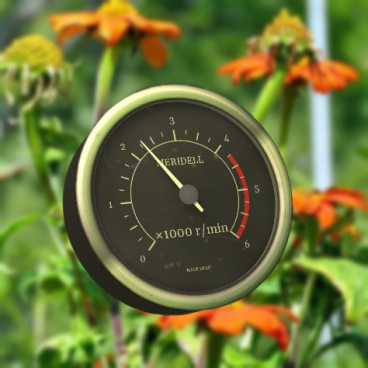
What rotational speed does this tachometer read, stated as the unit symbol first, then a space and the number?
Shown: rpm 2250
